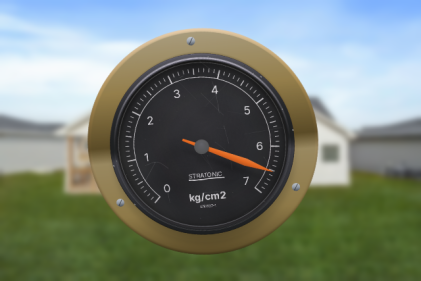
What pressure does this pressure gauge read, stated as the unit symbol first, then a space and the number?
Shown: kg/cm² 6.5
